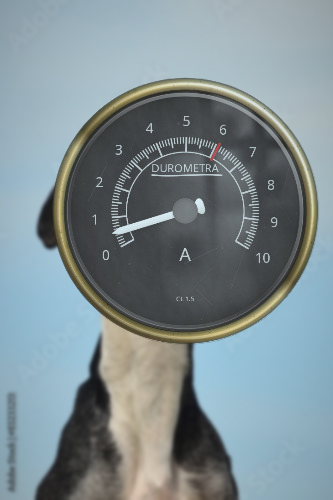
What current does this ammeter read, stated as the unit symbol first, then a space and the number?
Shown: A 0.5
